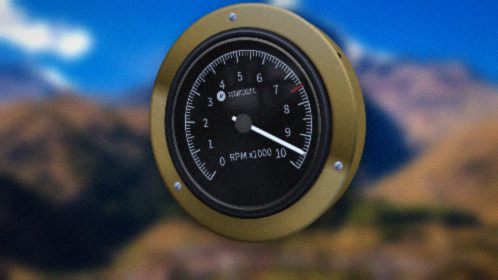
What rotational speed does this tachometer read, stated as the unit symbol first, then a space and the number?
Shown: rpm 9500
